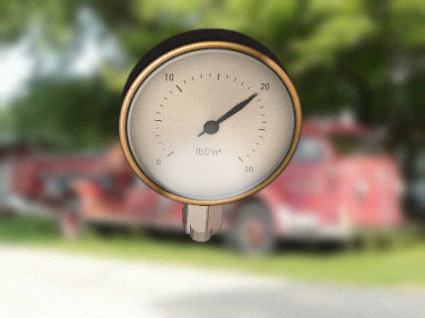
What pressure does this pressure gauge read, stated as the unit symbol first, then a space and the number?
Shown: psi 20
